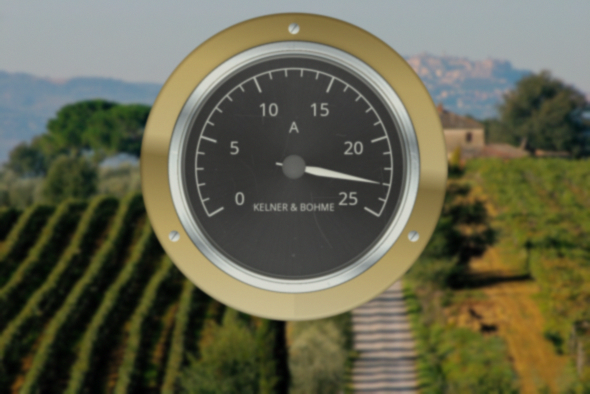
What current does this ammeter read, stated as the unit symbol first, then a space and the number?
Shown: A 23
